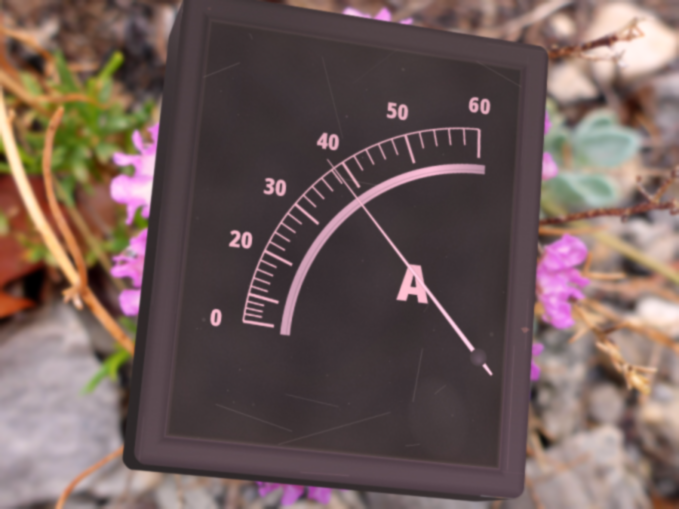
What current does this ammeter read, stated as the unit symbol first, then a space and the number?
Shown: A 38
